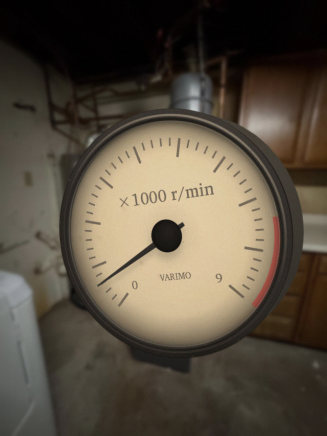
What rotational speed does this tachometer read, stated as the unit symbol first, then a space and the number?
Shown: rpm 600
